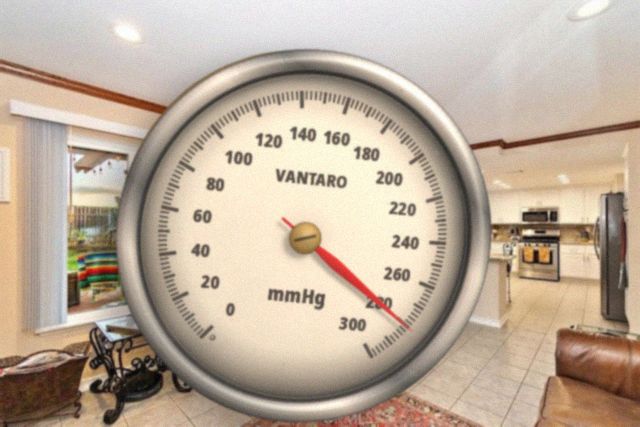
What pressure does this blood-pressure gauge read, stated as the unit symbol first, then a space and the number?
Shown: mmHg 280
